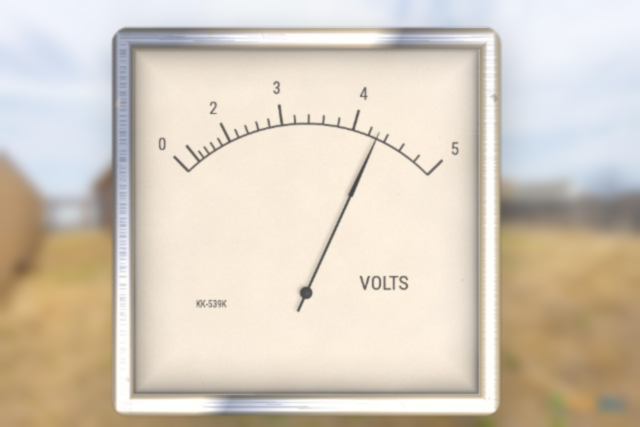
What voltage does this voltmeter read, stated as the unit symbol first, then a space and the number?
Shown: V 4.3
